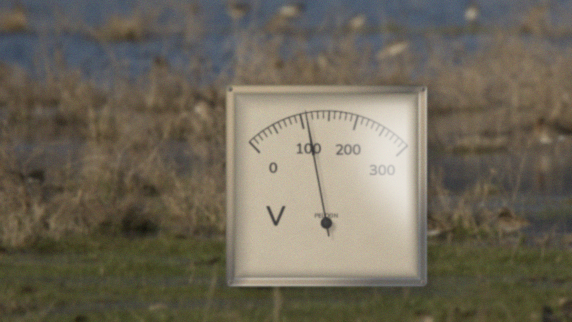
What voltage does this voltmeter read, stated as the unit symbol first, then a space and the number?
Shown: V 110
